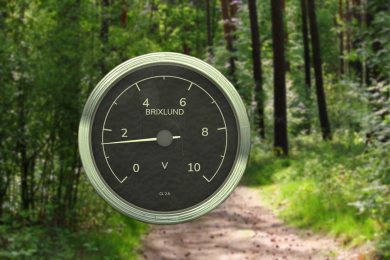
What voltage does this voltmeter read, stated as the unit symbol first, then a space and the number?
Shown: V 1.5
